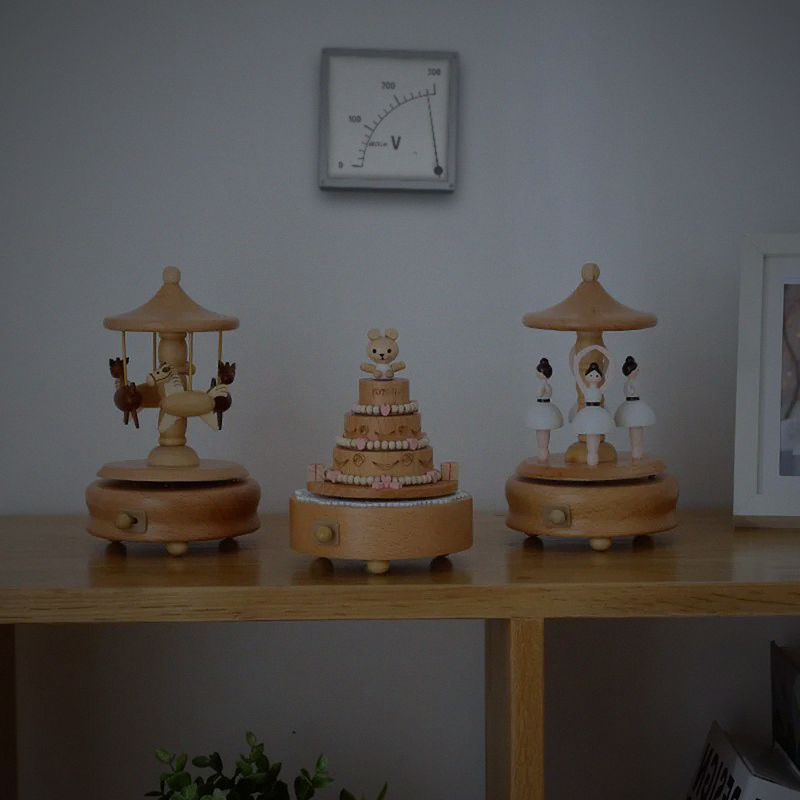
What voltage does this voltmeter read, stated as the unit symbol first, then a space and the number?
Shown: V 280
